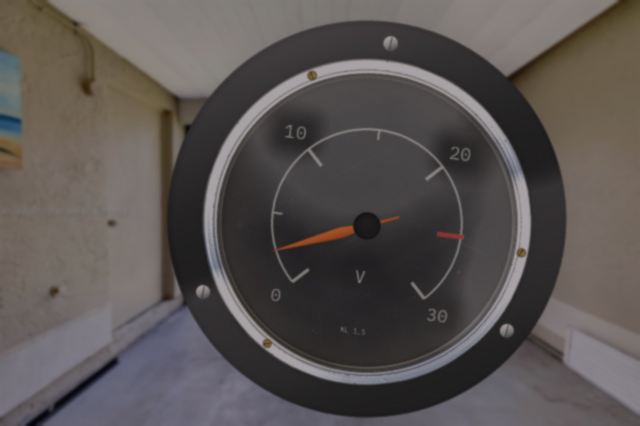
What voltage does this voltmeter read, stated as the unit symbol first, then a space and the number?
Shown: V 2.5
